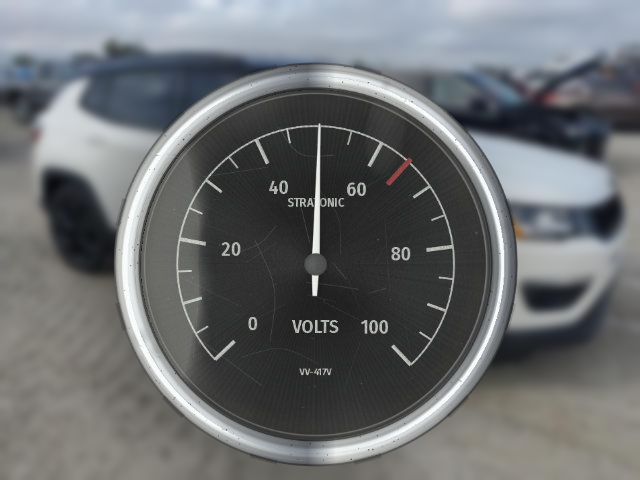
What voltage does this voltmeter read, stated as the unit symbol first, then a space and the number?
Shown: V 50
